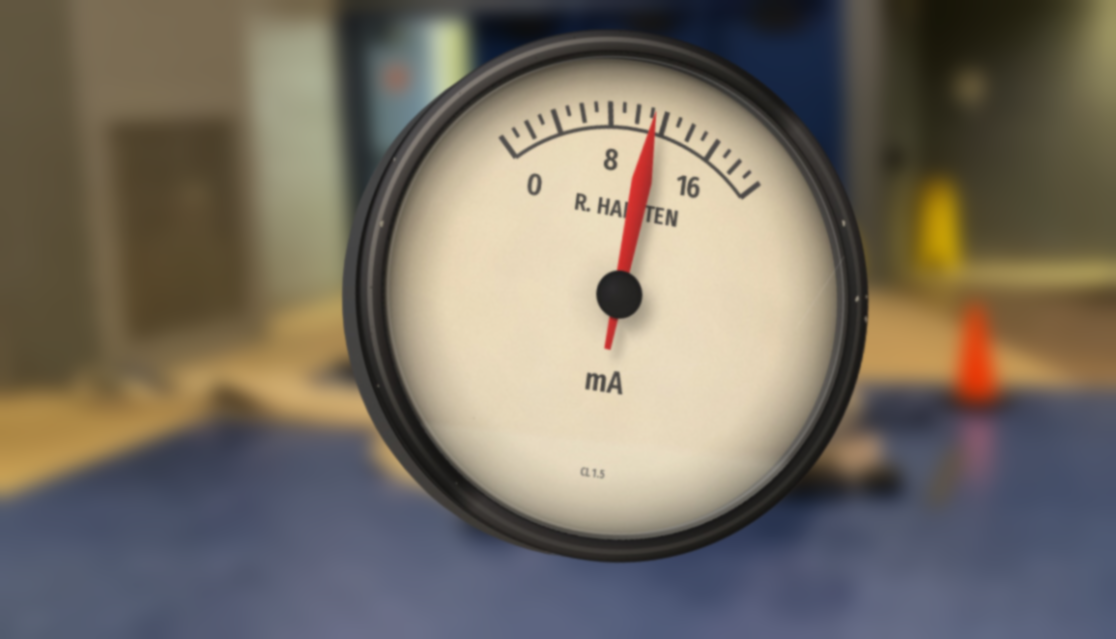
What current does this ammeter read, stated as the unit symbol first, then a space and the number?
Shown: mA 11
